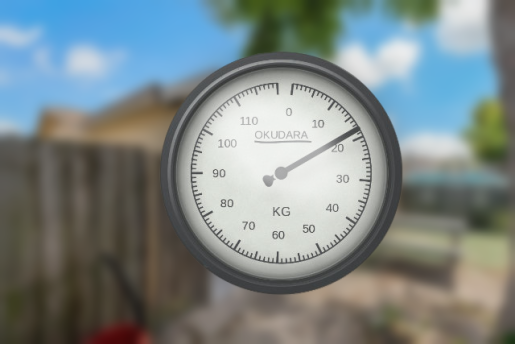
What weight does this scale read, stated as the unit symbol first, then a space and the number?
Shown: kg 18
